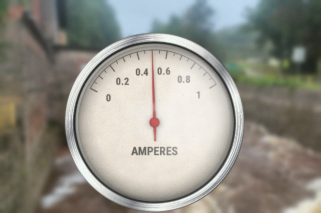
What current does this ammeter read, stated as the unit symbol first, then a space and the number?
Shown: A 0.5
